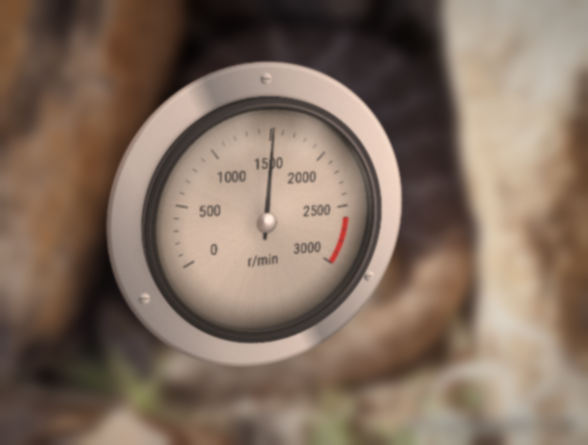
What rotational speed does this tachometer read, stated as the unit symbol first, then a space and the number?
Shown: rpm 1500
